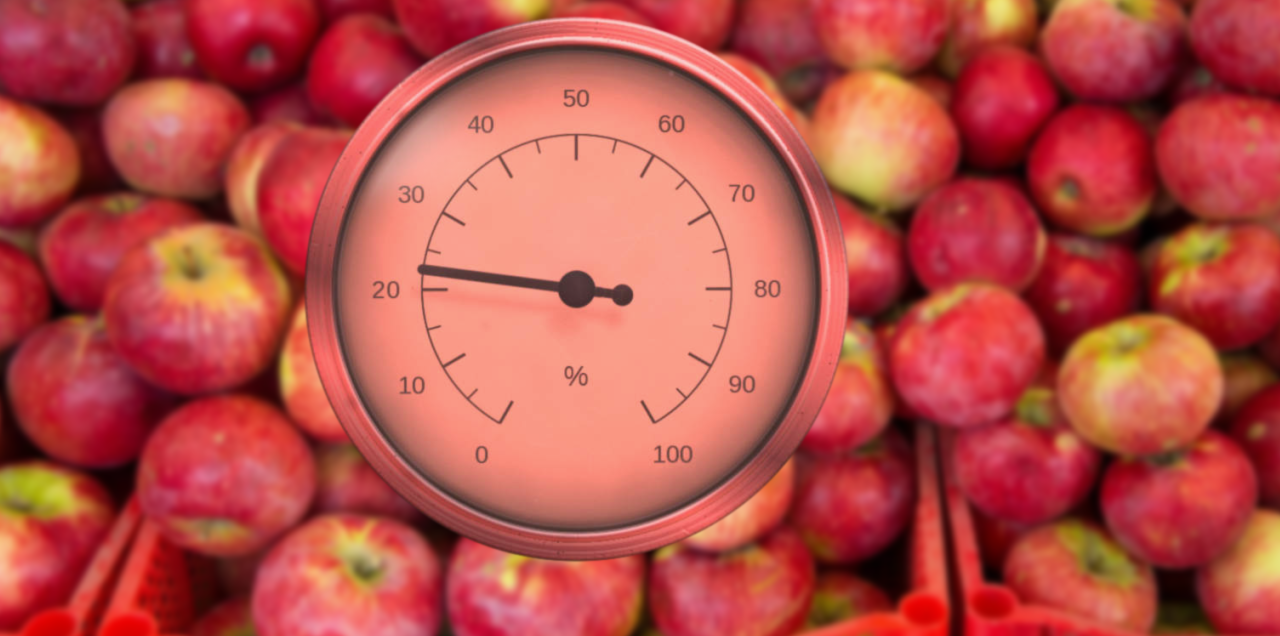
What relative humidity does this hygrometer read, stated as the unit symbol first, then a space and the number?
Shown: % 22.5
